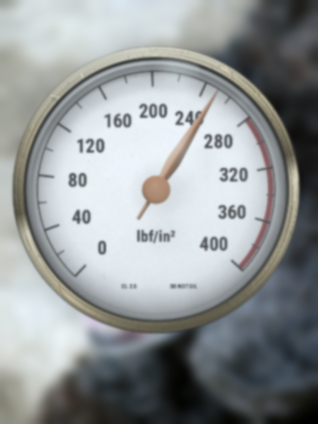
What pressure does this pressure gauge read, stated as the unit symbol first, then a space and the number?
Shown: psi 250
